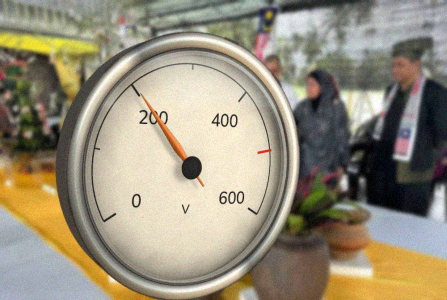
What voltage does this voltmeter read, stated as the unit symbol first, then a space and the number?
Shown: V 200
